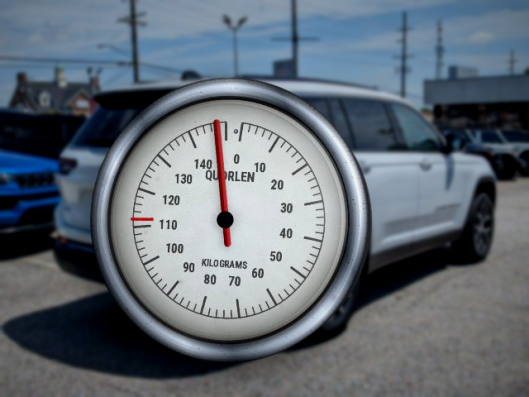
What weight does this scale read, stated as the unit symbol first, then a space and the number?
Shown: kg 148
